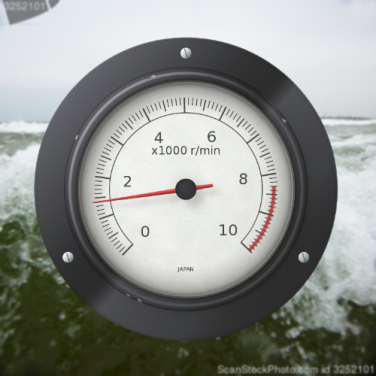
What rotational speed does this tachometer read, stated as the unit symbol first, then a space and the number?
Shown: rpm 1400
